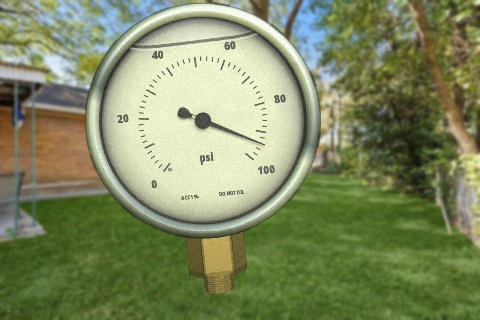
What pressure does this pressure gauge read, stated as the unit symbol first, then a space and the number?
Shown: psi 94
